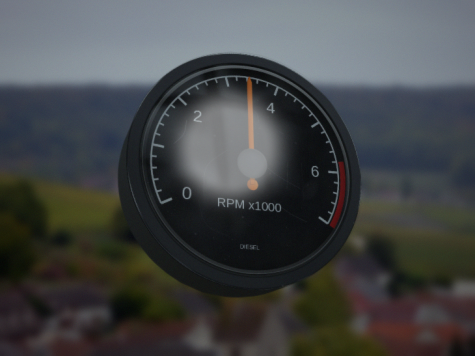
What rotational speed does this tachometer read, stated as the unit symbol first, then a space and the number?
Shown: rpm 3400
